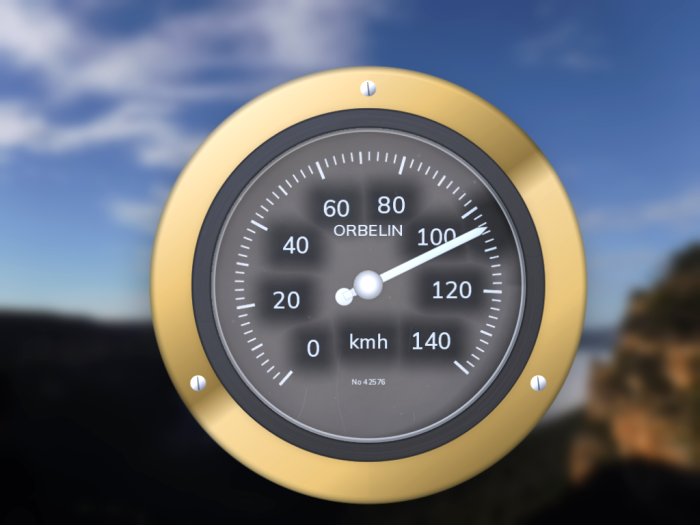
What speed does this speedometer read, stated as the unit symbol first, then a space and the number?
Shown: km/h 105
